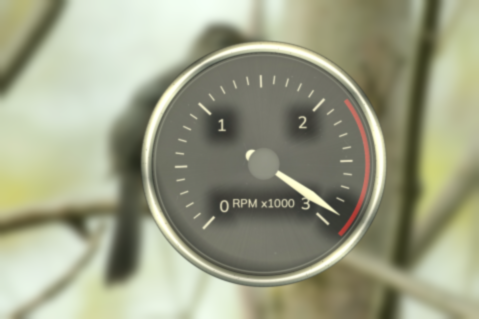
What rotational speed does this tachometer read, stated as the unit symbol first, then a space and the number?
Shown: rpm 2900
